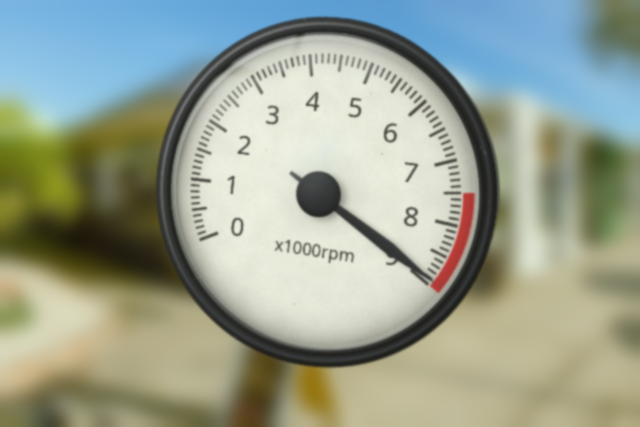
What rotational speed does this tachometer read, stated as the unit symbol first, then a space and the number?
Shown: rpm 8900
